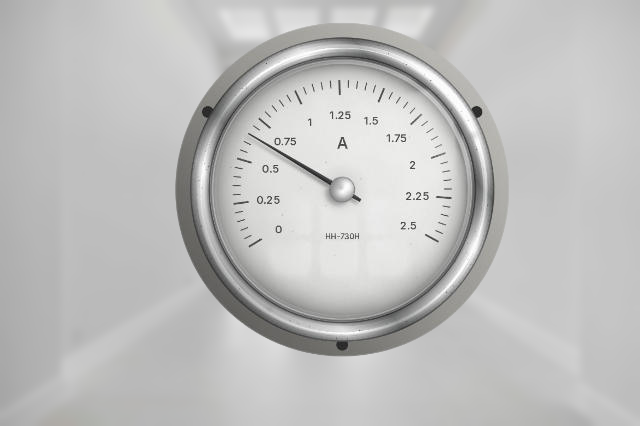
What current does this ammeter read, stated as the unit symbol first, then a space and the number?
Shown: A 0.65
